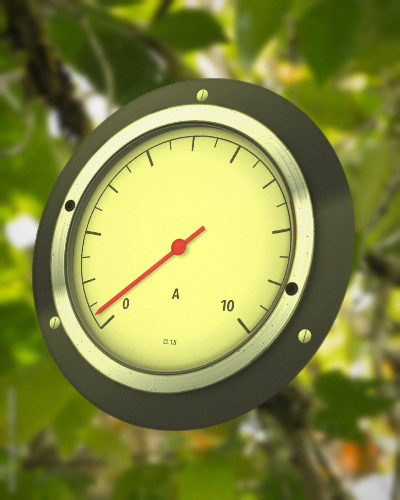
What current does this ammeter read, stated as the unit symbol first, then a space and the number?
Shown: A 0.25
